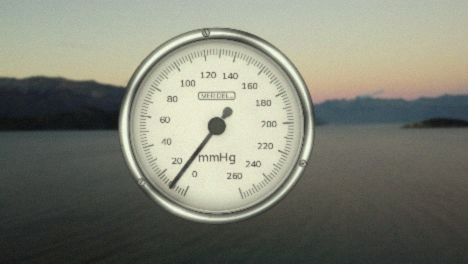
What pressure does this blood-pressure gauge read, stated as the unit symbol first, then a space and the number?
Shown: mmHg 10
